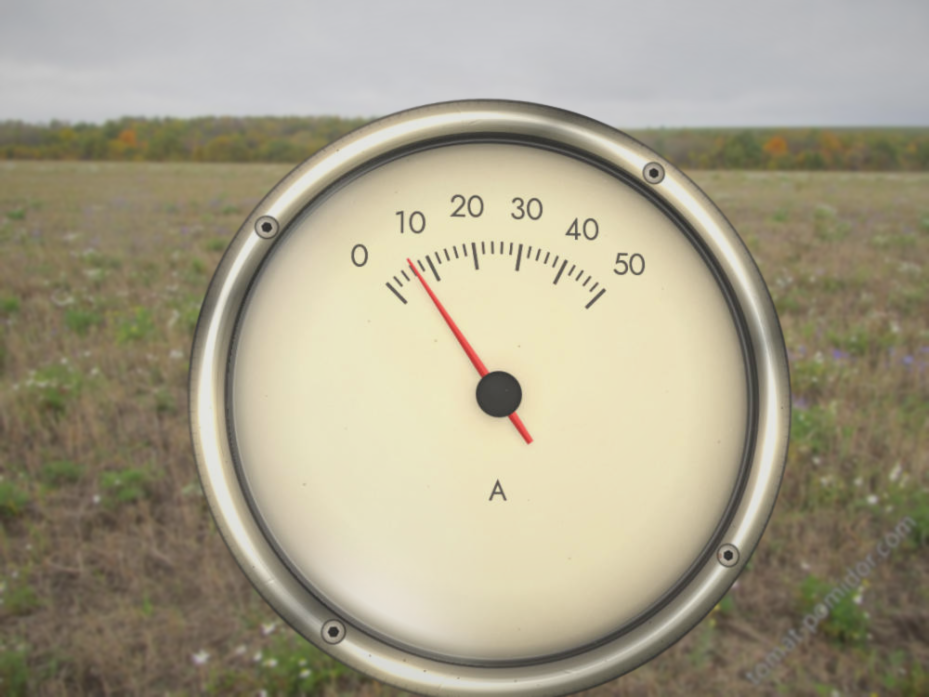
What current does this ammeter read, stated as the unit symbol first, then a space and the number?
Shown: A 6
